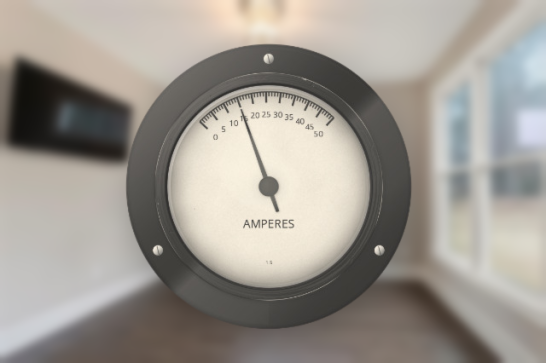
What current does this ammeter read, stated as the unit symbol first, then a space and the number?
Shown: A 15
